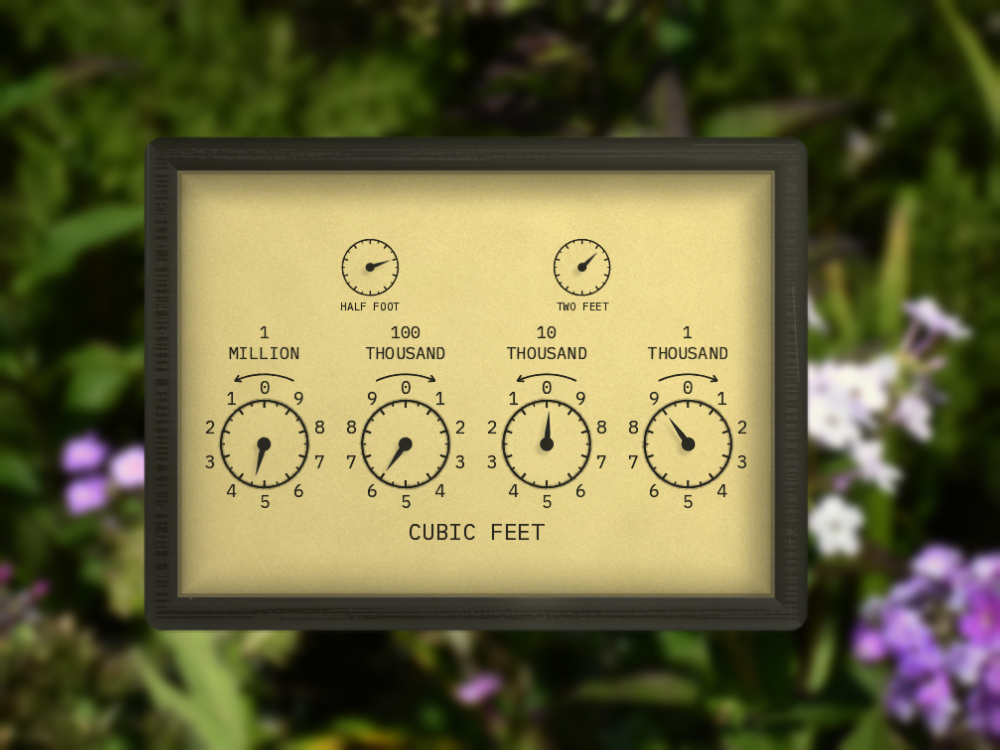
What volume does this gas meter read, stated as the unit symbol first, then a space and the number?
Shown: ft³ 459900
